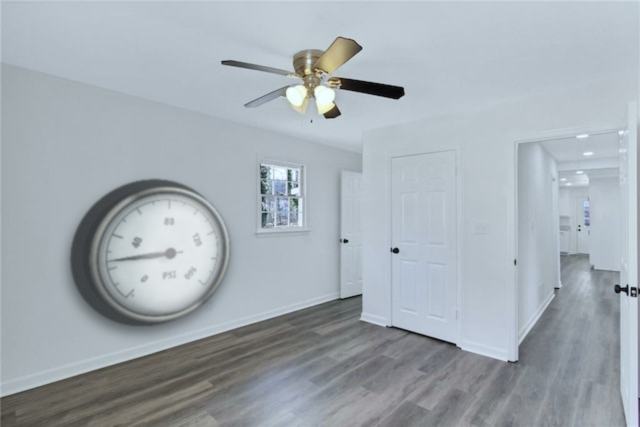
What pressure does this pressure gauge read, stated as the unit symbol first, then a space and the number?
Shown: psi 25
